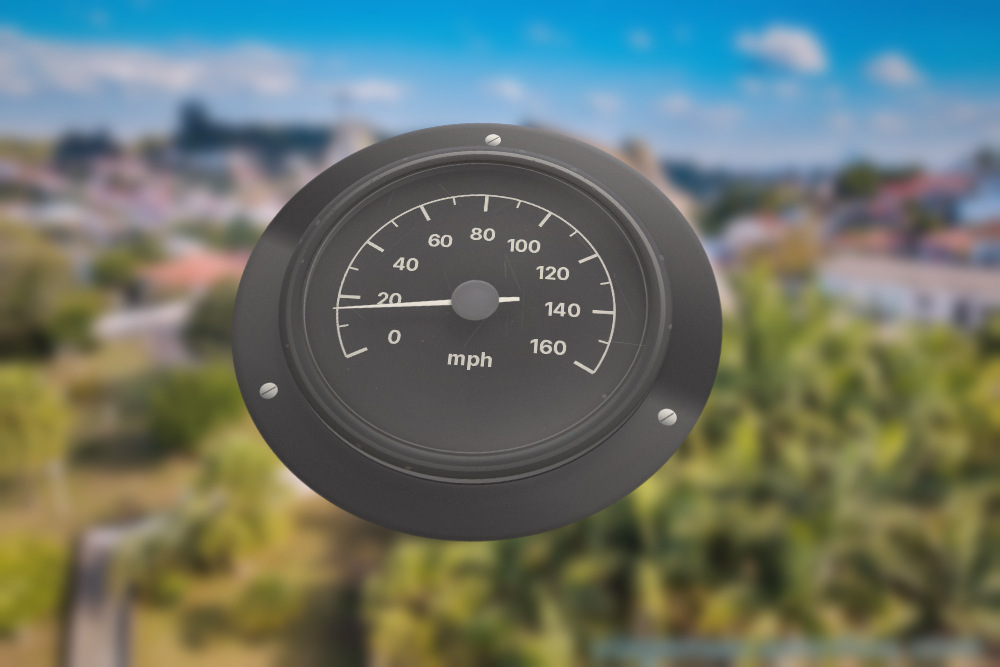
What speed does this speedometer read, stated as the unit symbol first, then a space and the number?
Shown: mph 15
